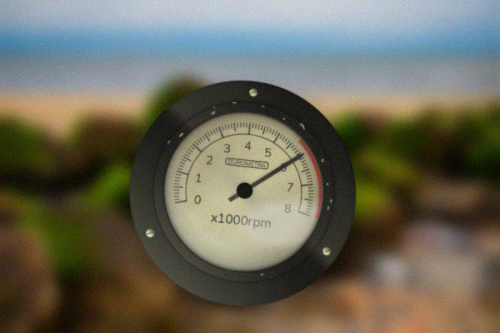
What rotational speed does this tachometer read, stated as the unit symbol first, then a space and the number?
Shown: rpm 6000
